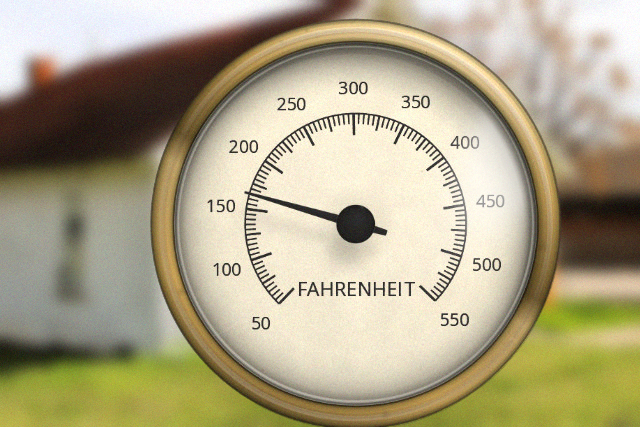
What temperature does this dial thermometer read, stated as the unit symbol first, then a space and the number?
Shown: °F 165
